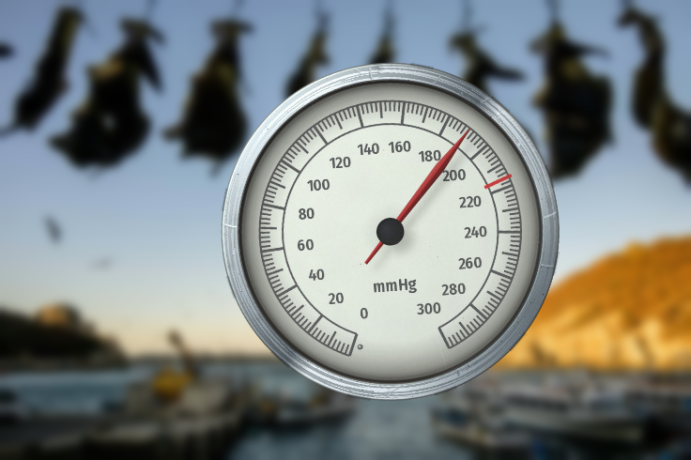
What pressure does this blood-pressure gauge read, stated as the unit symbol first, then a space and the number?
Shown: mmHg 190
